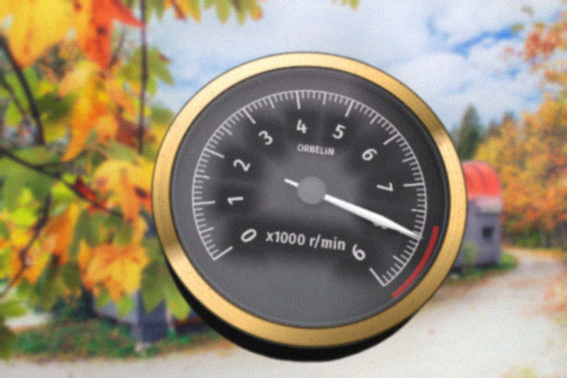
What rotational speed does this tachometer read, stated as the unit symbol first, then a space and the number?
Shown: rpm 8000
